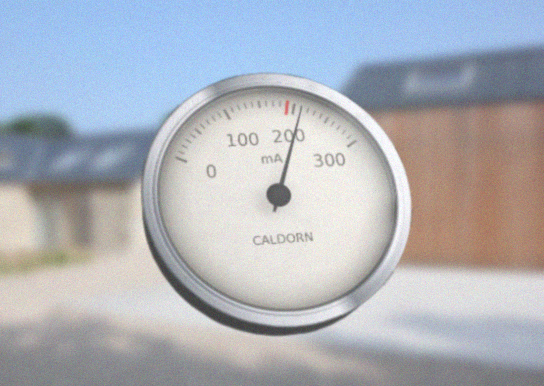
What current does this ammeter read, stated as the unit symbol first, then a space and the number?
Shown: mA 210
